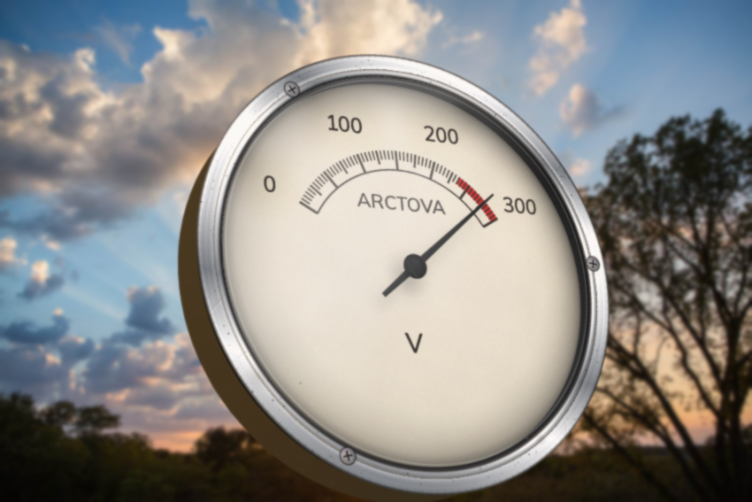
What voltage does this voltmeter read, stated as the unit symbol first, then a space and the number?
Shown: V 275
